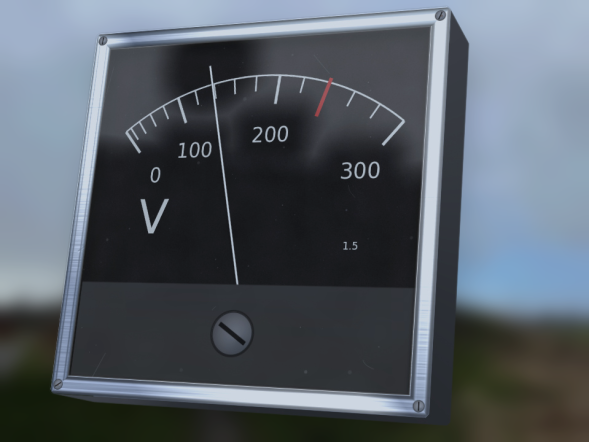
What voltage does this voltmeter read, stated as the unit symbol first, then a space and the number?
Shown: V 140
